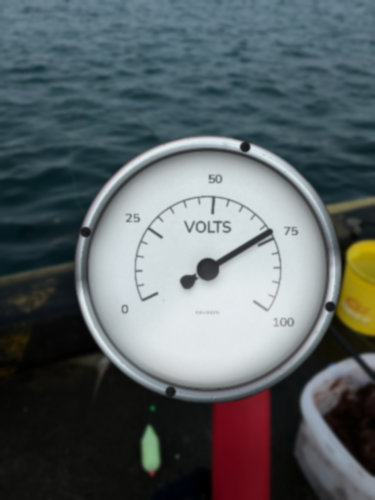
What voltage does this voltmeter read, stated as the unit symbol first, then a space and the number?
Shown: V 72.5
